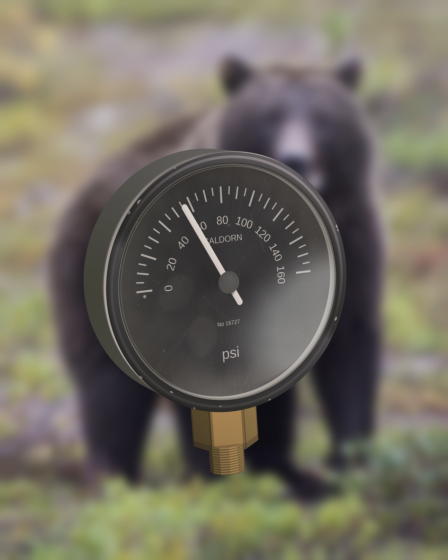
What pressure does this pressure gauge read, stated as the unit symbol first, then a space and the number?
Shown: psi 55
